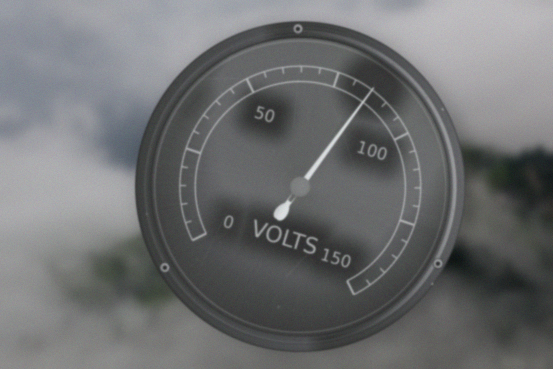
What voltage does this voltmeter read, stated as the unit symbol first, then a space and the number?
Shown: V 85
